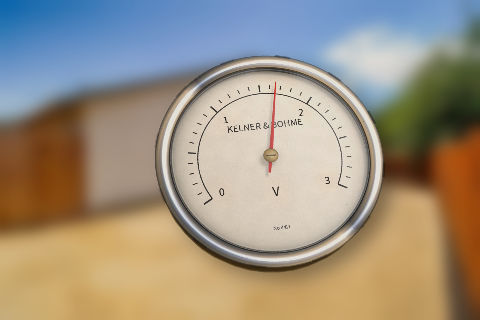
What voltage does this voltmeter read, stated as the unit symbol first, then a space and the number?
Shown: V 1.65
